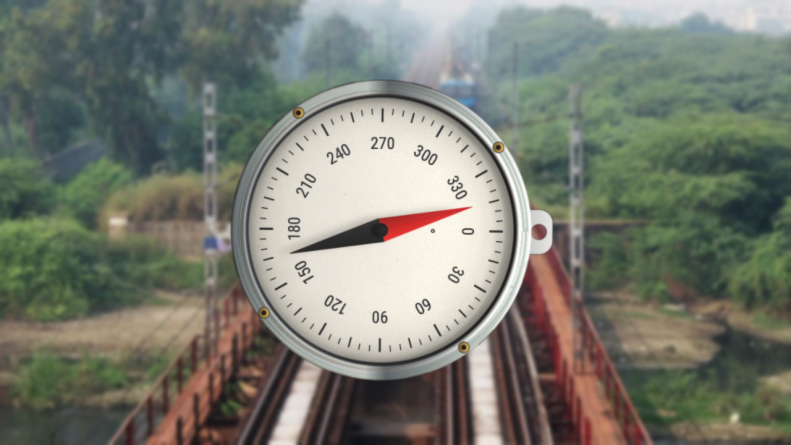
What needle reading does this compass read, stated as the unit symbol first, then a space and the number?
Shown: ° 345
